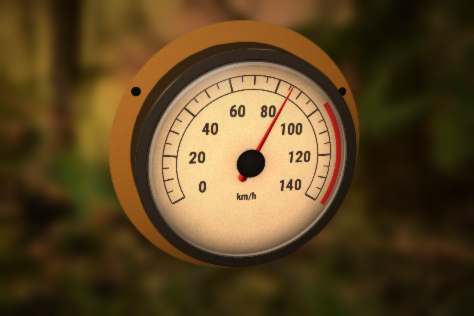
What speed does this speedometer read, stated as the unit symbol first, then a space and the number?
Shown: km/h 85
